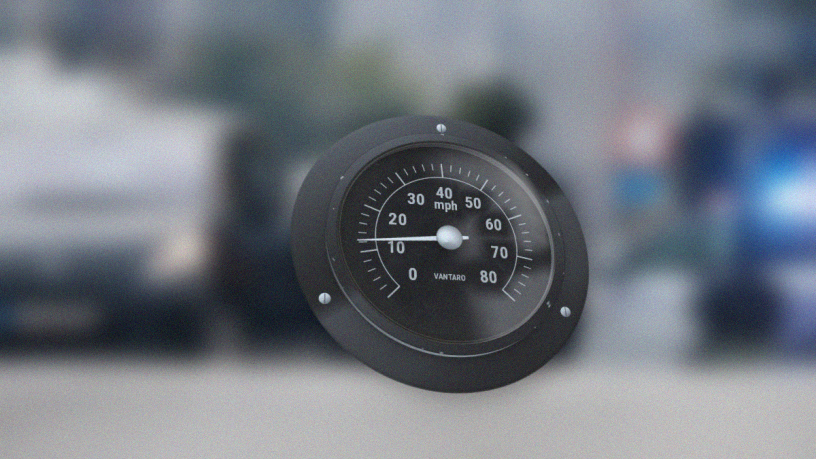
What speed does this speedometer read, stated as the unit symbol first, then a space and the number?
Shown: mph 12
